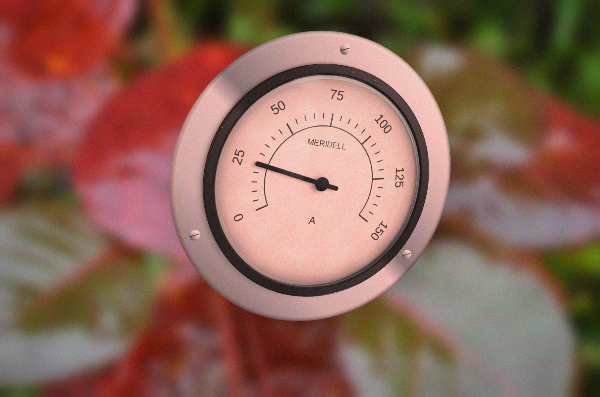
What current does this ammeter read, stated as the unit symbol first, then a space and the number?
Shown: A 25
